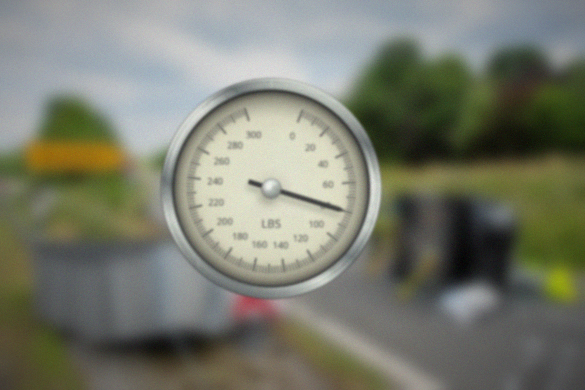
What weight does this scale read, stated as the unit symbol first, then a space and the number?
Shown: lb 80
